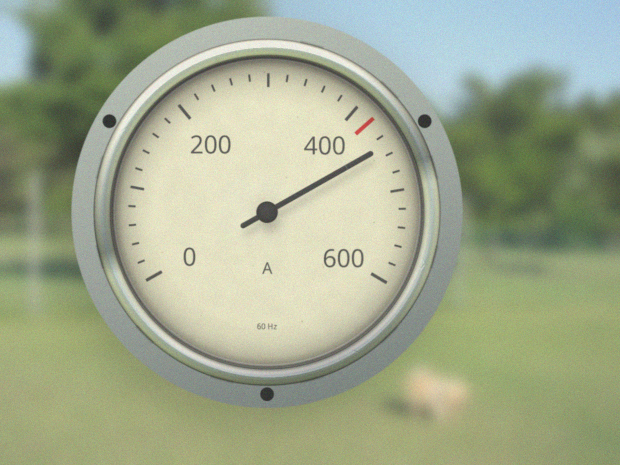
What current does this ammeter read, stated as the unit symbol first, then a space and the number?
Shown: A 450
